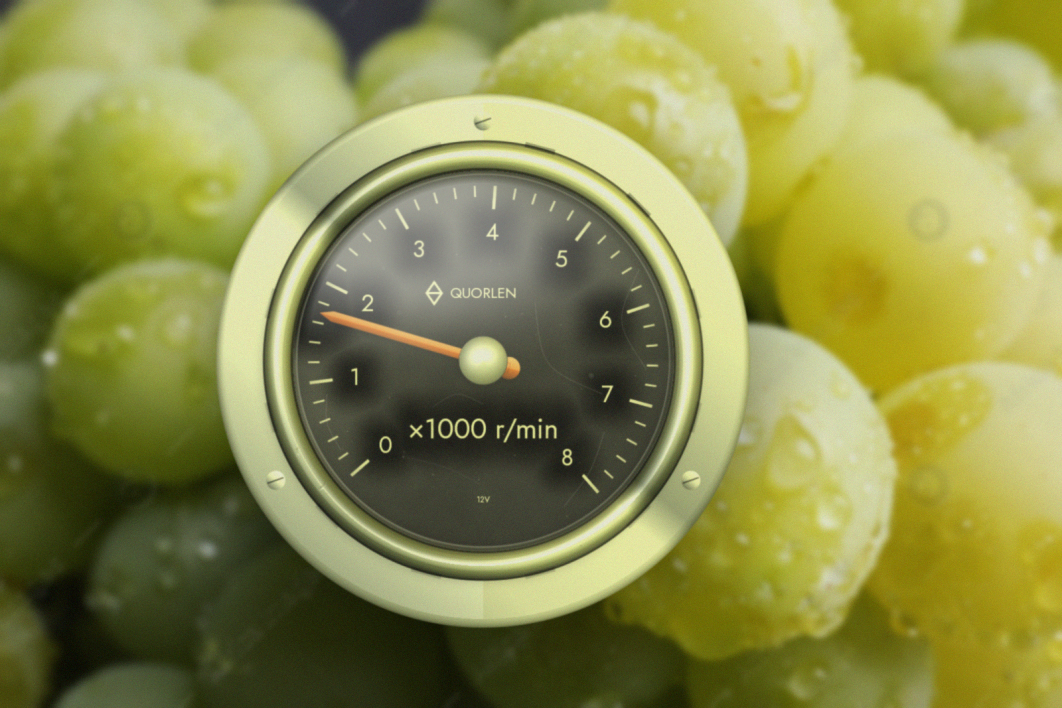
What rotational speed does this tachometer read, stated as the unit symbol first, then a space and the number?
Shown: rpm 1700
